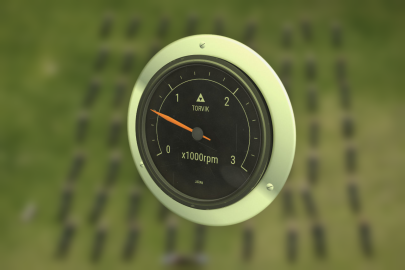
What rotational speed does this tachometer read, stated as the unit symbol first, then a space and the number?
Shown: rpm 600
